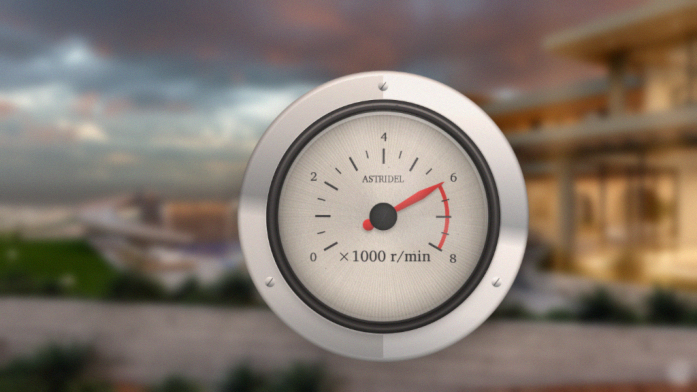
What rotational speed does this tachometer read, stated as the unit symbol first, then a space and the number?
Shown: rpm 6000
